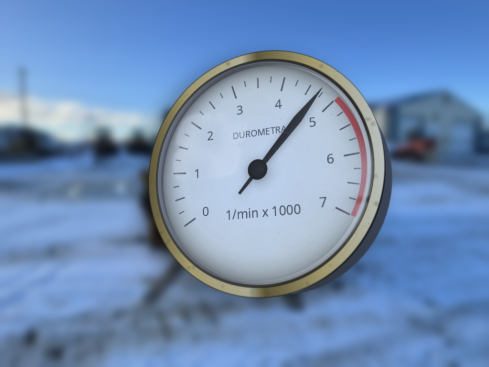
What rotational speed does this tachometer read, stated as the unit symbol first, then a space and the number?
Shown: rpm 4750
